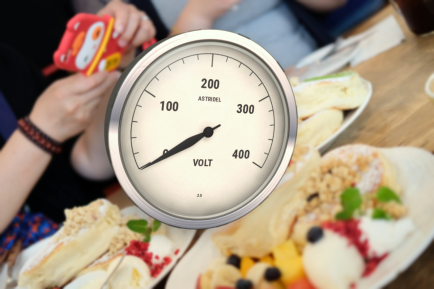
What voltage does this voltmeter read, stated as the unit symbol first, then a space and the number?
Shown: V 0
